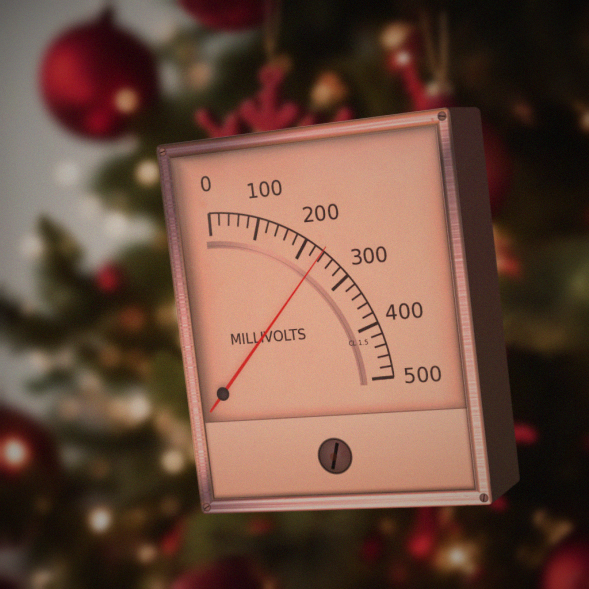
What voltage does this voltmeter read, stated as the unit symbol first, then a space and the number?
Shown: mV 240
